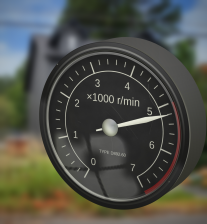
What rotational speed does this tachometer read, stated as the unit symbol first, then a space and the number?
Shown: rpm 5200
